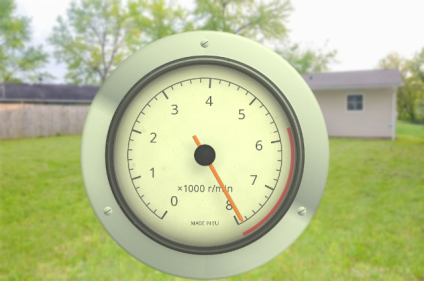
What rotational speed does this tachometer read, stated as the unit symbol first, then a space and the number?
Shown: rpm 7900
